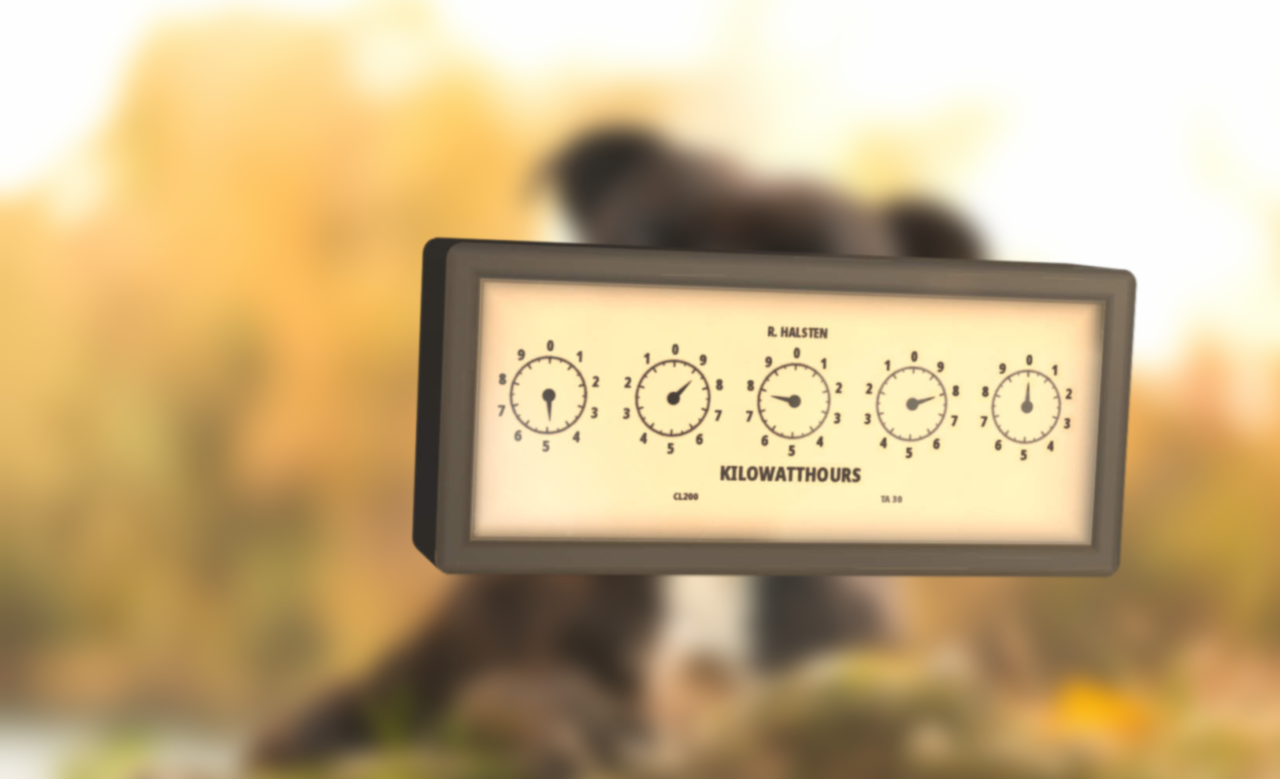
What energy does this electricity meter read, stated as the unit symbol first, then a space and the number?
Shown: kWh 48780
